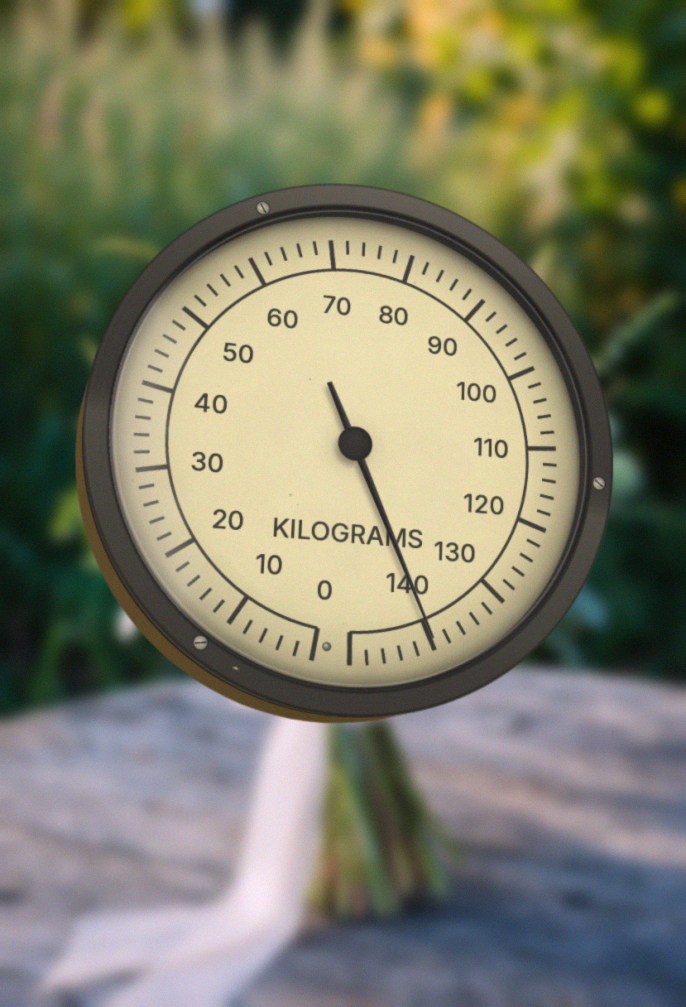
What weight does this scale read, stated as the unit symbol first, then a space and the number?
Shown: kg 140
